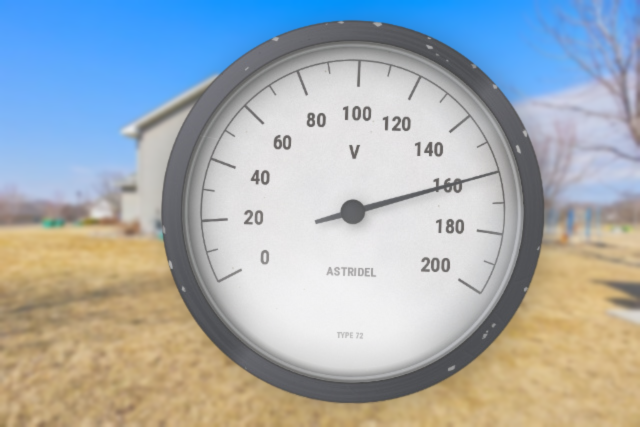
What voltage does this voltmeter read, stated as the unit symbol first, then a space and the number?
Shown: V 160
